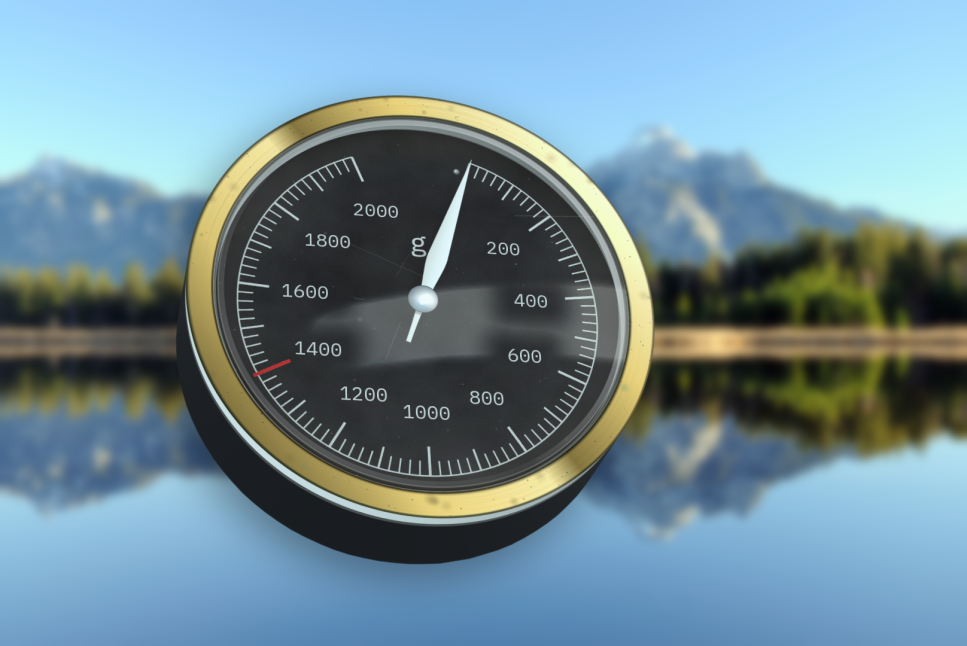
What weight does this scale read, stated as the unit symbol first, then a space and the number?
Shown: g 0
